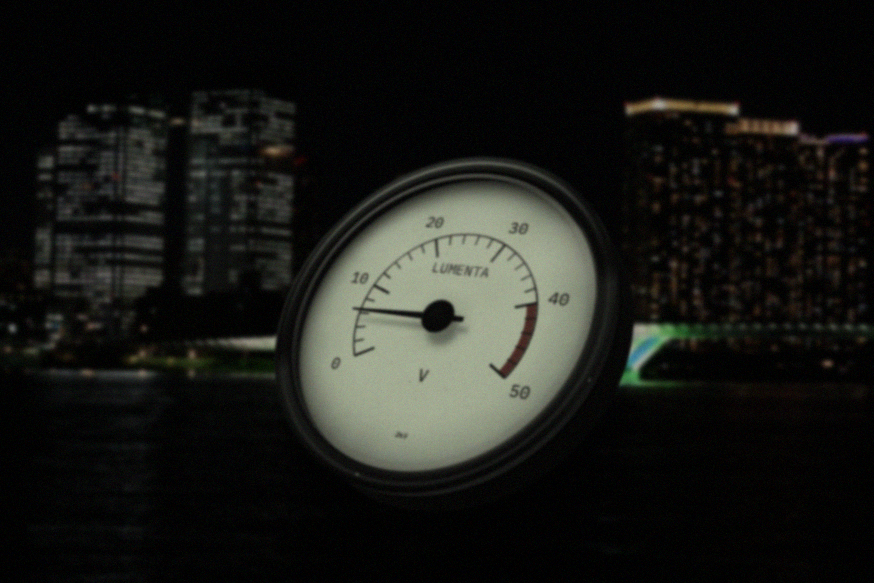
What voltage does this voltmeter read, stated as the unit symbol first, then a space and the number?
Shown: V 6
